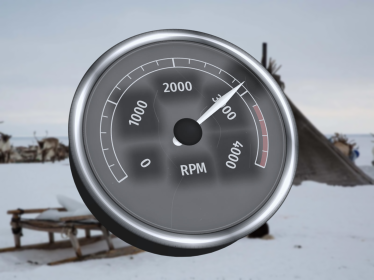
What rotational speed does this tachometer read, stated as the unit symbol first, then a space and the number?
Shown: rpm 2900
